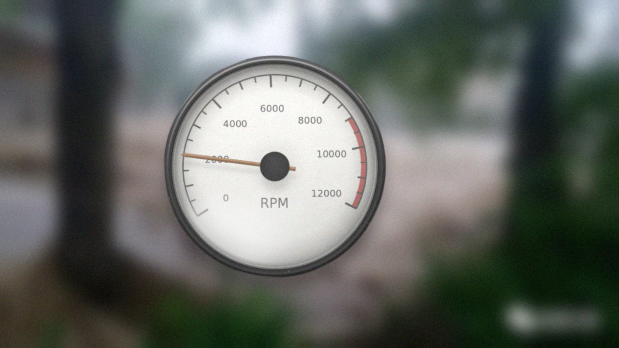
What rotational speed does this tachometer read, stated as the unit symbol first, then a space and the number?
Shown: rpm 2000
